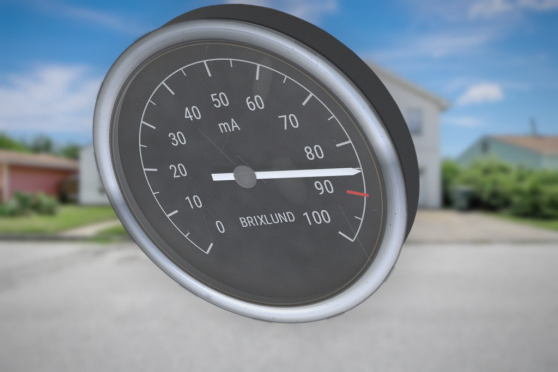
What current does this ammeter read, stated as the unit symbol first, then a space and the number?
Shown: mA 85
